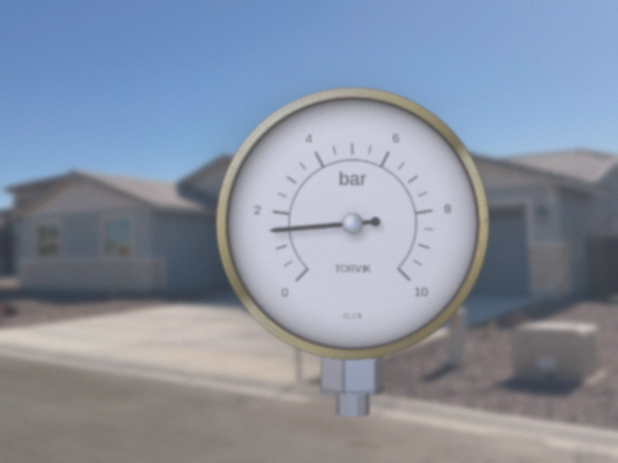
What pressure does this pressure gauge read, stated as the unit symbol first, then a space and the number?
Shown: bar 1.5
